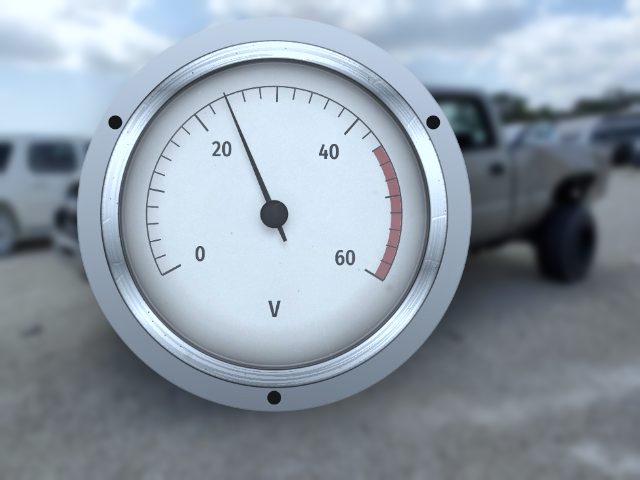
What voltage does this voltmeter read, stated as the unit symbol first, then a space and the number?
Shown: V 24
